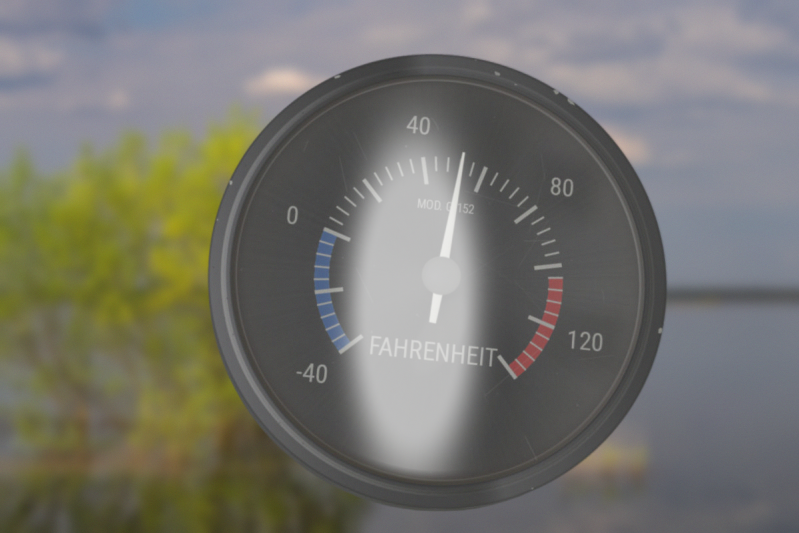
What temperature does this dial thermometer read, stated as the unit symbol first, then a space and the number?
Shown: °F 52
